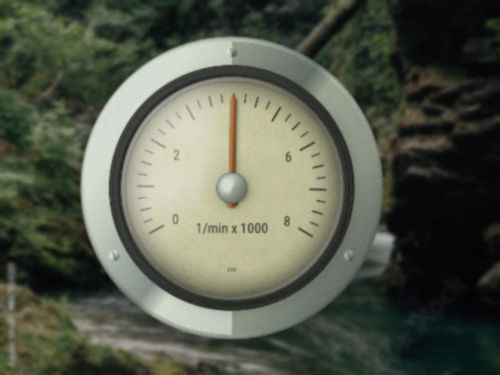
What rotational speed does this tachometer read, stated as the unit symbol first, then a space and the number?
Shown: rpm 4000
